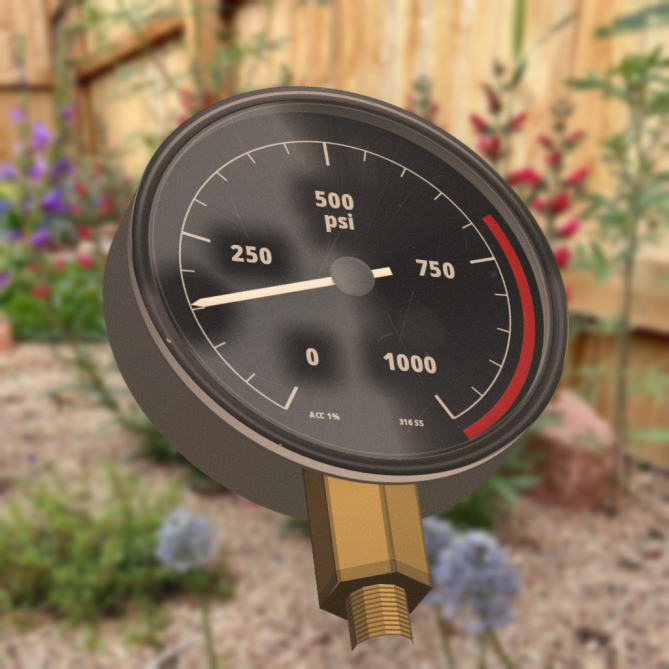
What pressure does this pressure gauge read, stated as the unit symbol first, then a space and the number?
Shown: psi 150
